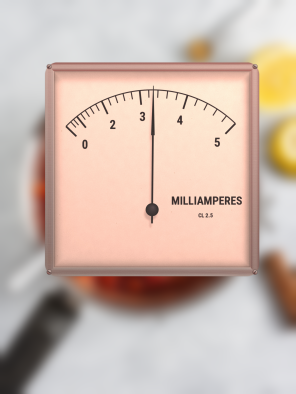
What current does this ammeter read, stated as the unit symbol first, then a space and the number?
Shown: mA 3.3
